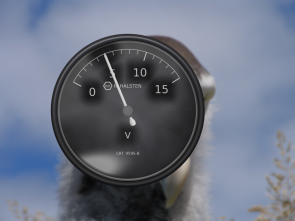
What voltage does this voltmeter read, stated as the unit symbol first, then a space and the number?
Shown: V 5
